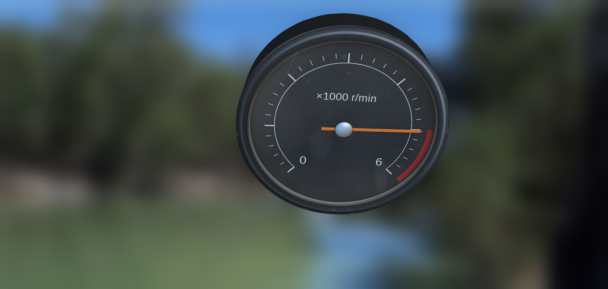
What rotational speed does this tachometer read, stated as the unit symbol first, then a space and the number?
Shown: rpm 5000
